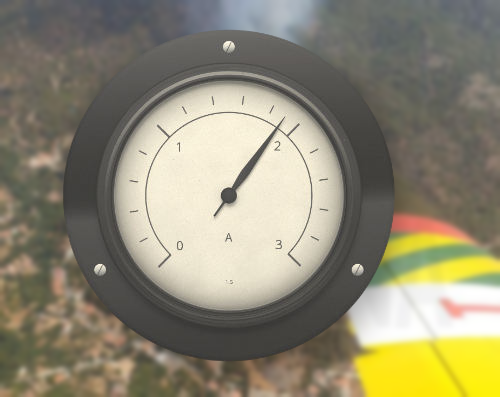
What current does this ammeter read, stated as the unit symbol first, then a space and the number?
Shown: A 1.9
